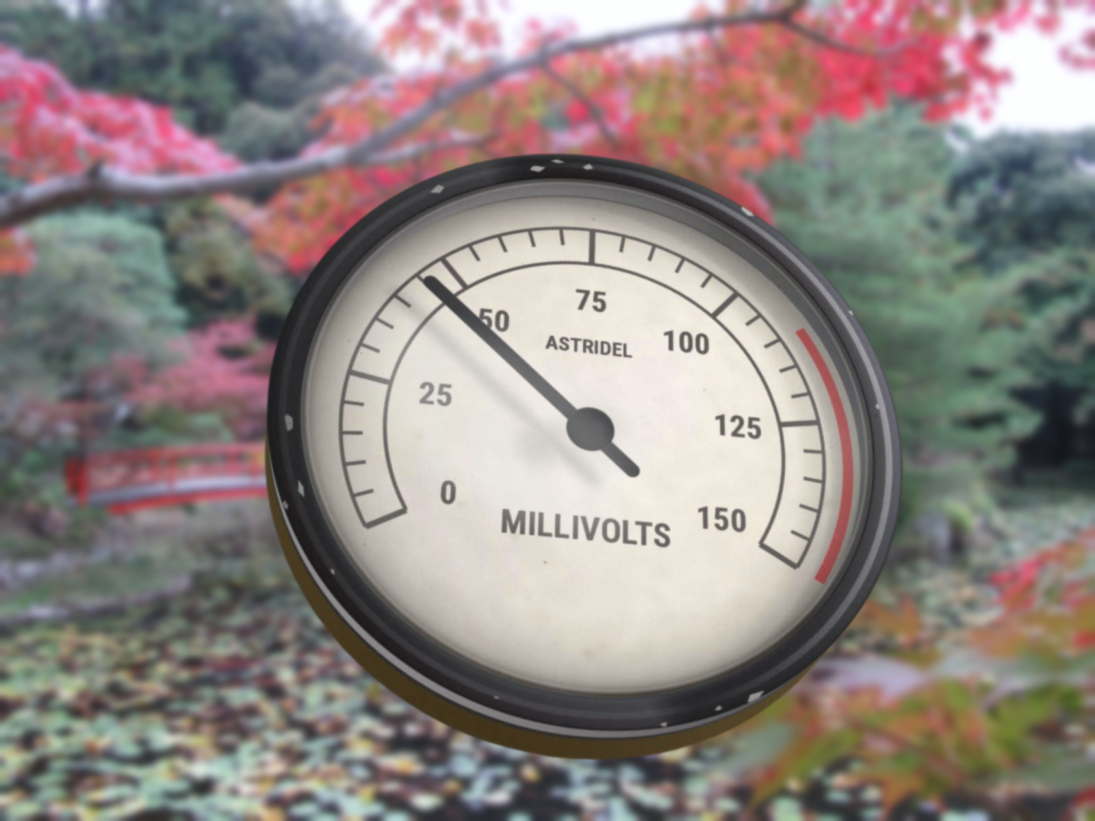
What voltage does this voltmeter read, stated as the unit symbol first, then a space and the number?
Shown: mV 45
